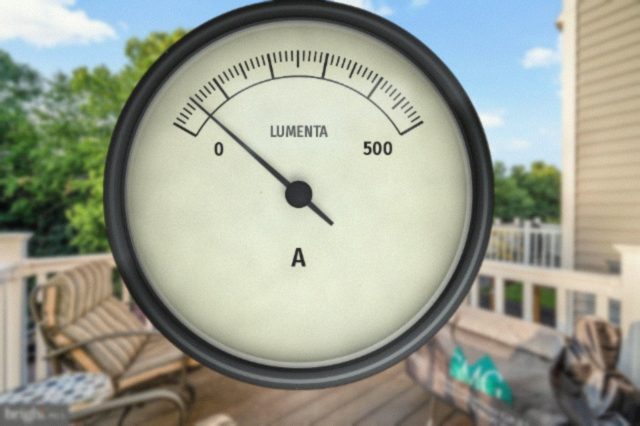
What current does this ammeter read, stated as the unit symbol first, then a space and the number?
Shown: A 50
